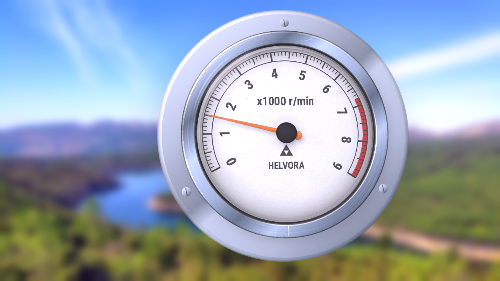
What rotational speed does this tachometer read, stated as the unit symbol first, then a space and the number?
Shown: rpm 1500
